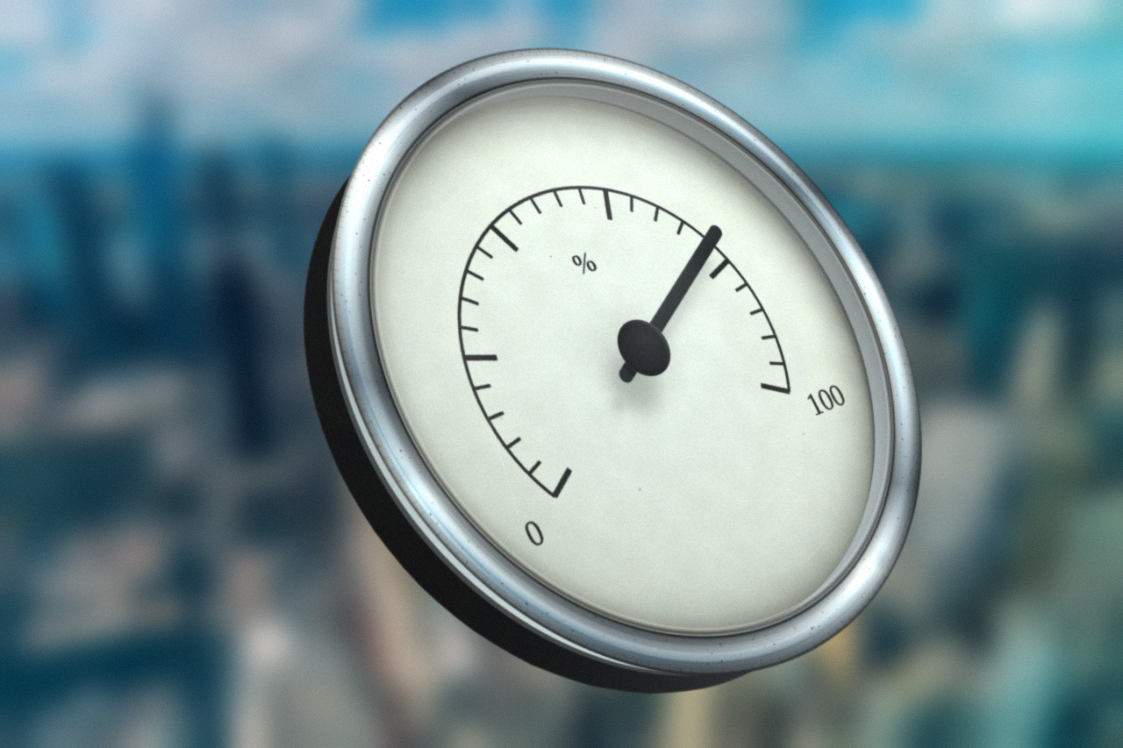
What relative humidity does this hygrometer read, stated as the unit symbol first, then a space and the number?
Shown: % 76
